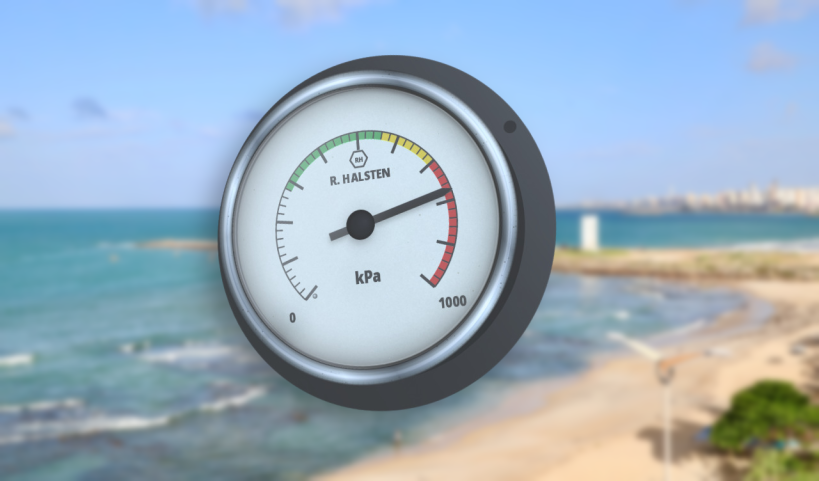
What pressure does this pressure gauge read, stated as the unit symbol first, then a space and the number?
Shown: kPa 780
